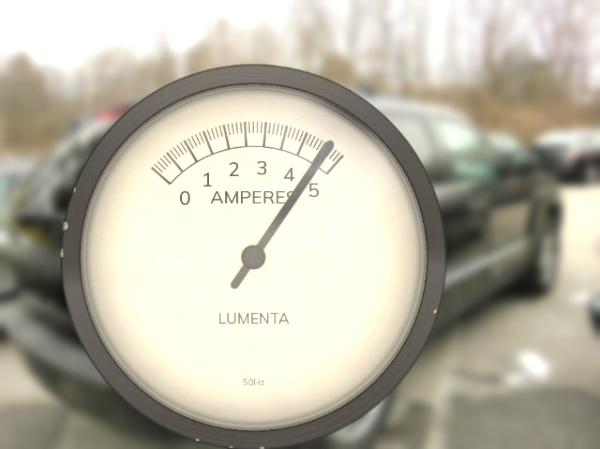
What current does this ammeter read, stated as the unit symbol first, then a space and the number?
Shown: A 4.6
